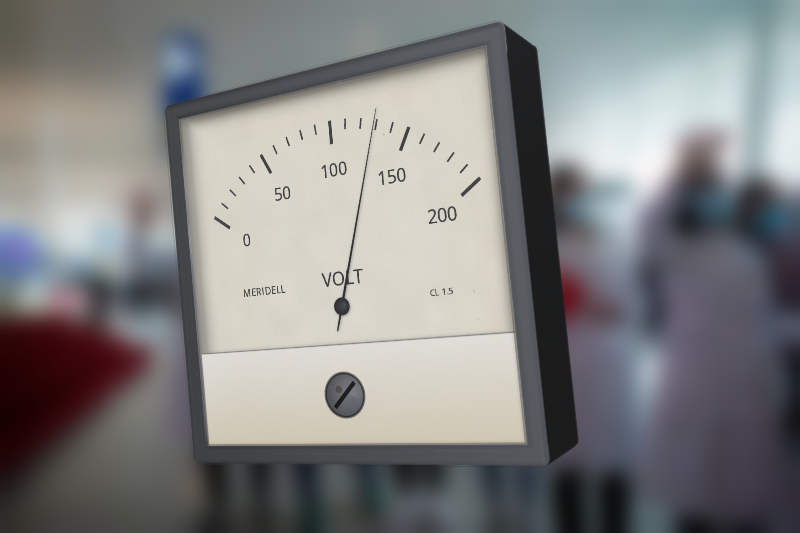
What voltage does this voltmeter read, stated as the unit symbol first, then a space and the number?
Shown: V 130
